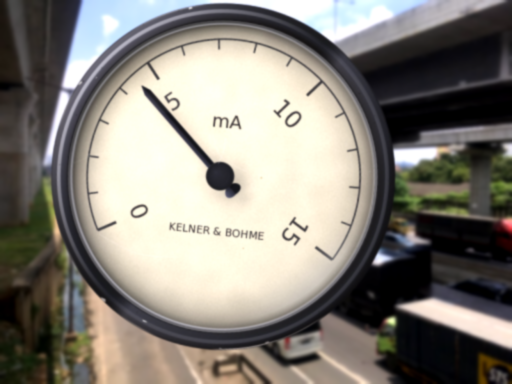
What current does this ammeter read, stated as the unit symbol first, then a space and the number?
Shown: mA 4.5
